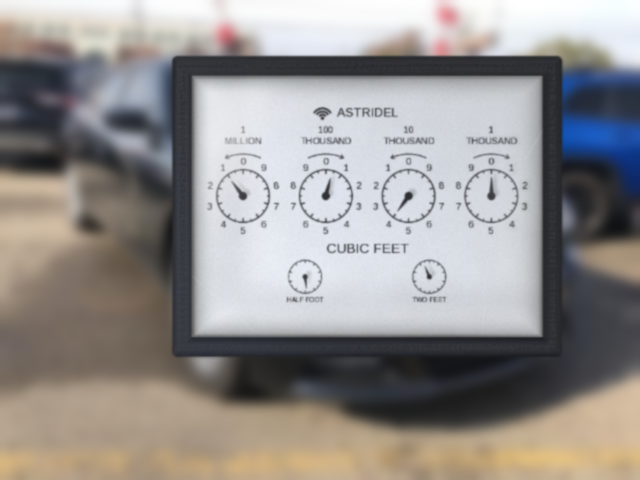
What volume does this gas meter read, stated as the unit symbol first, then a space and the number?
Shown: ft³ 104000
